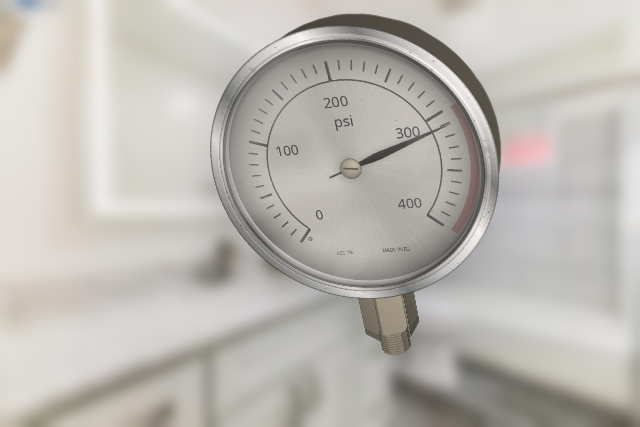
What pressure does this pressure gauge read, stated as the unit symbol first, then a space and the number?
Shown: psi 310
